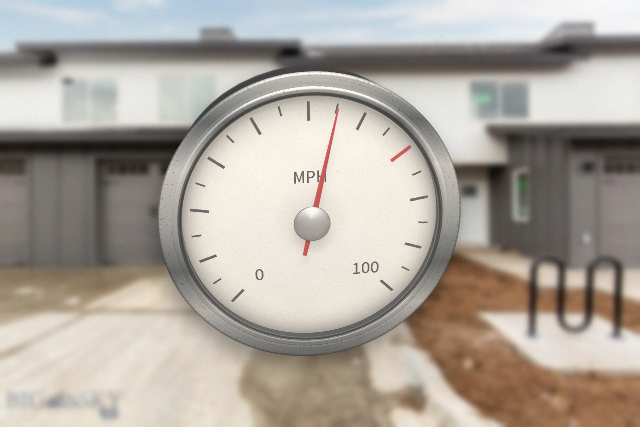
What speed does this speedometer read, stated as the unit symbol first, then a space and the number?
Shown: mph 55
